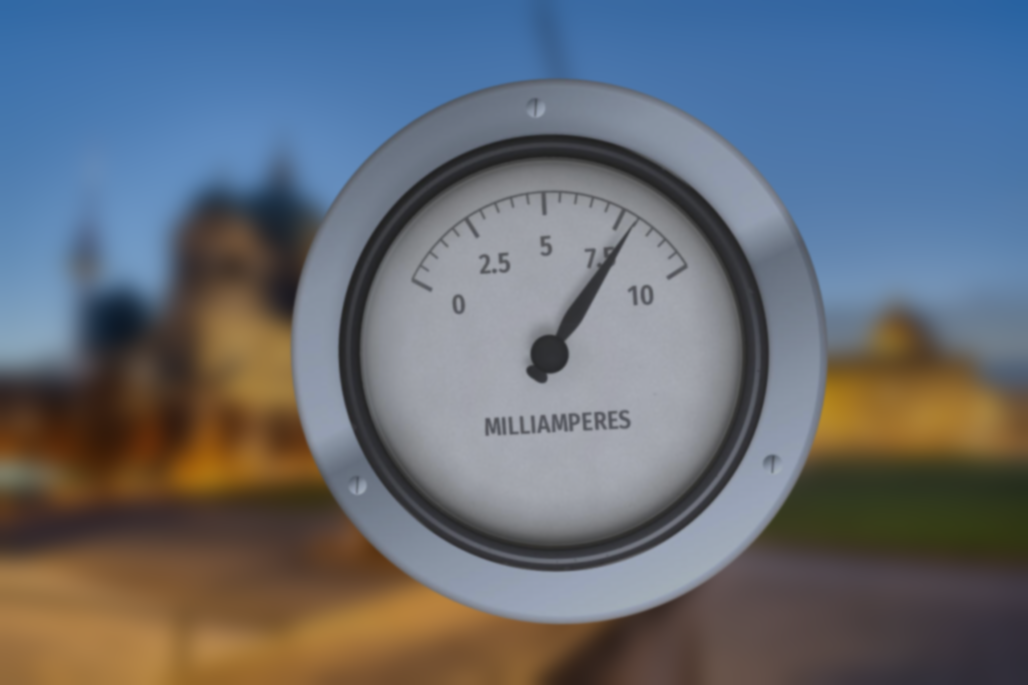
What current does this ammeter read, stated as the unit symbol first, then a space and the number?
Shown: mA 8
